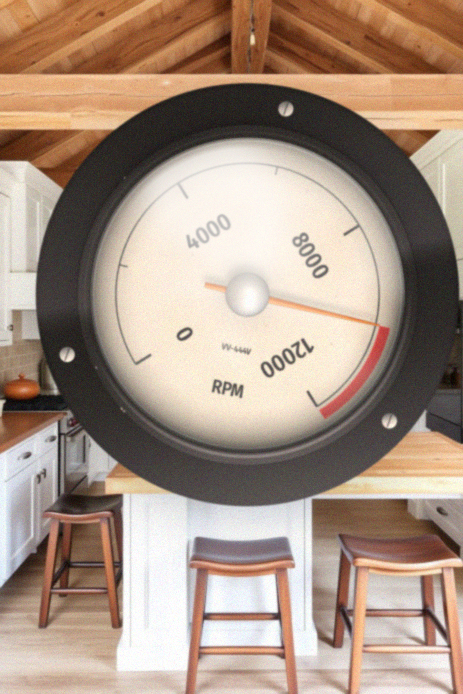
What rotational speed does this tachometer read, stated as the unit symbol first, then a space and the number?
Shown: rpm 10000
